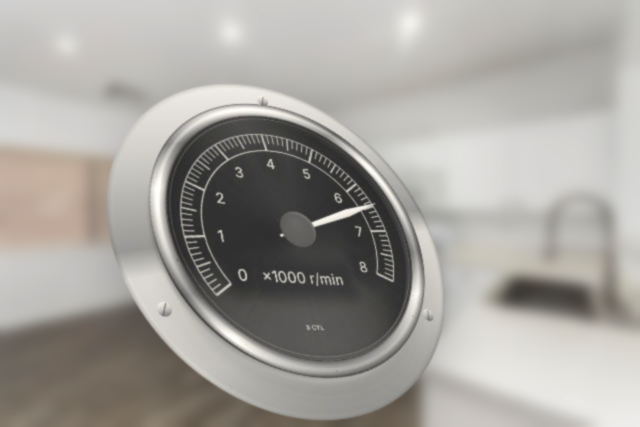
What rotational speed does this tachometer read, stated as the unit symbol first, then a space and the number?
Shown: rpm 6500
